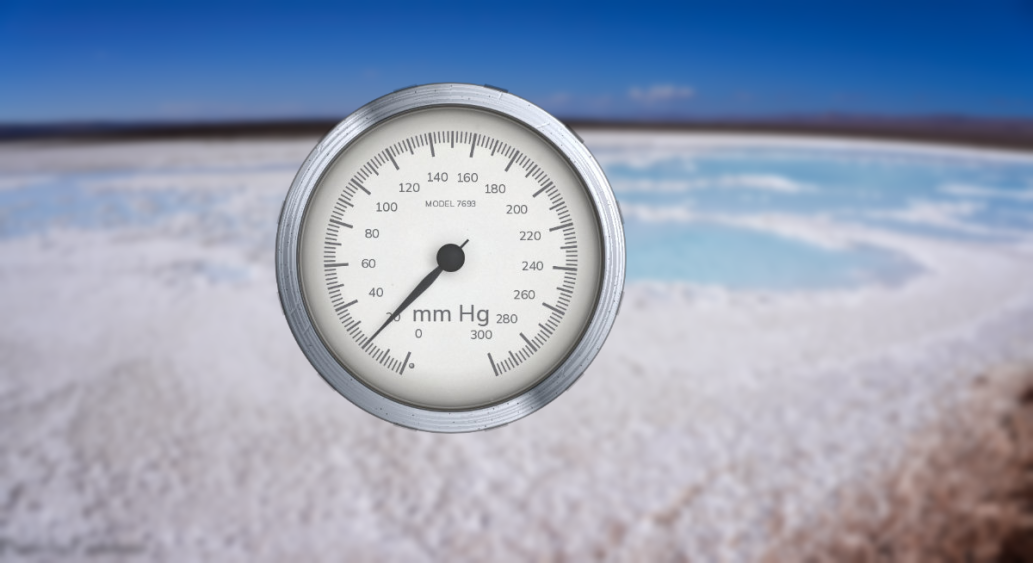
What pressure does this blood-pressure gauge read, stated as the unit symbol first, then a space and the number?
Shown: mmHg 20
